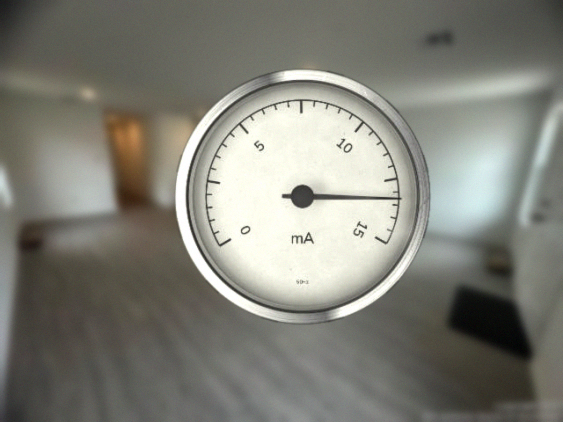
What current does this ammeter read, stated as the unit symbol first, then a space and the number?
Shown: mA 13.25
